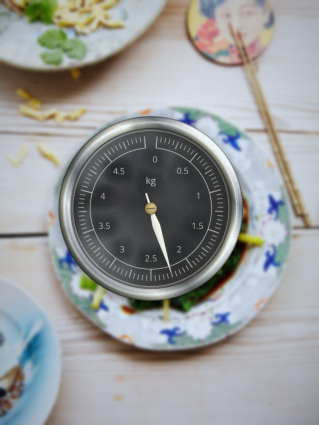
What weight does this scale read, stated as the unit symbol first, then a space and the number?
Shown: kg 2.25
